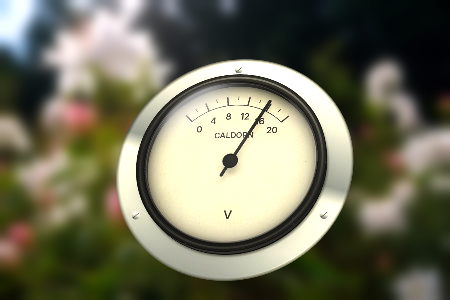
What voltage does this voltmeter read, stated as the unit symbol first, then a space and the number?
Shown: V 16
